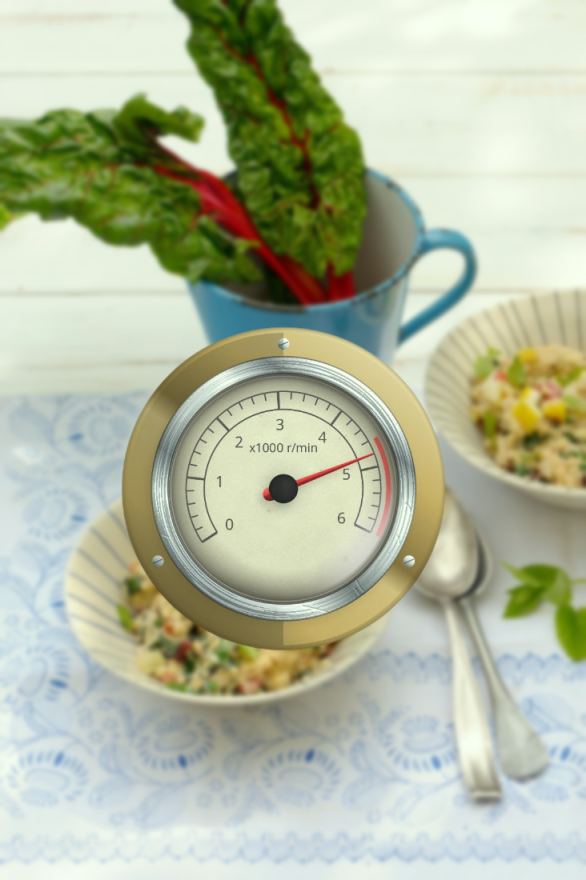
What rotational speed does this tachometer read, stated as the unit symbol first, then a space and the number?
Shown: rpm 4800
